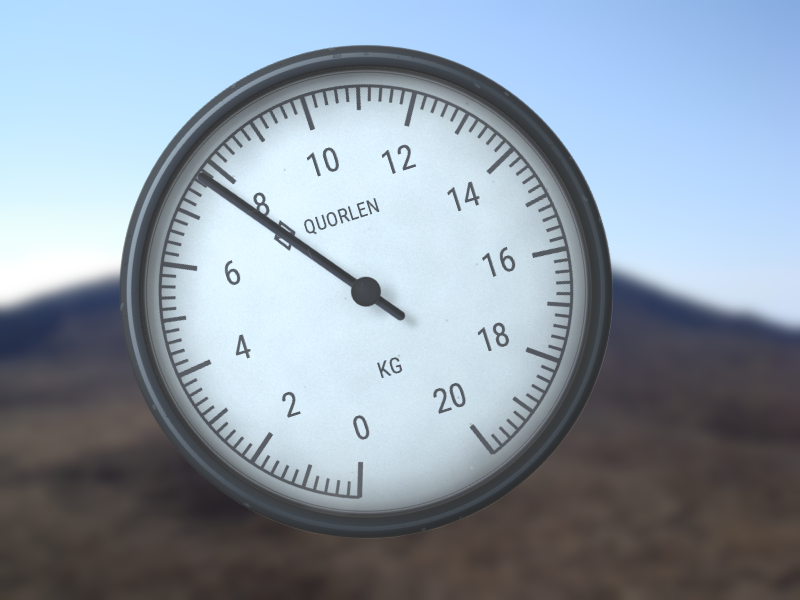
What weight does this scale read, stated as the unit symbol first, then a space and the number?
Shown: kg 7.7
